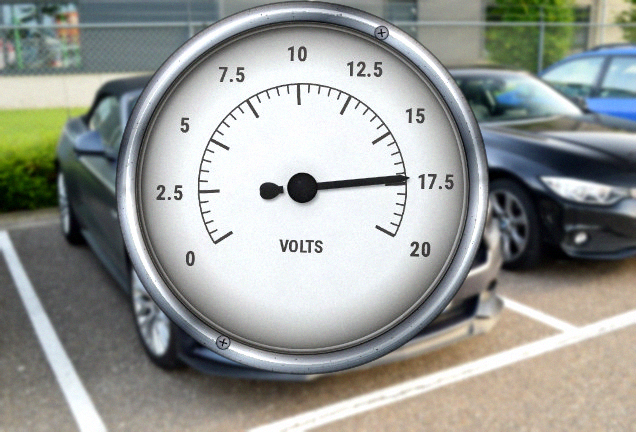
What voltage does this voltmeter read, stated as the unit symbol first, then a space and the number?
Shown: V 17.25
